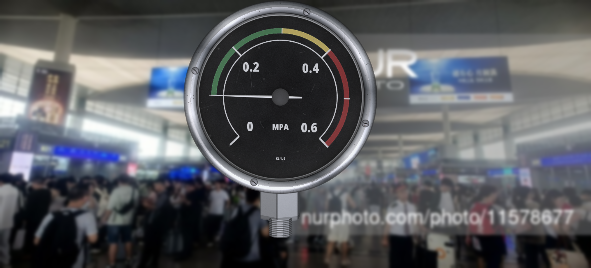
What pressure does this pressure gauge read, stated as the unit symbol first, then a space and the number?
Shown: MPa 0.1
